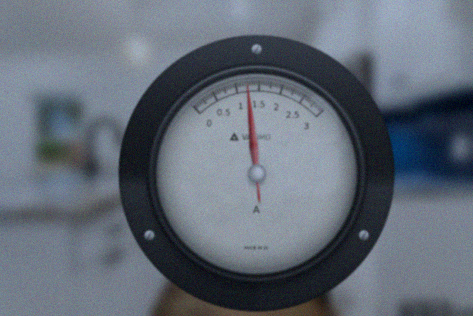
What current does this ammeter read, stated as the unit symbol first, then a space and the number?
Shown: A 1.25
